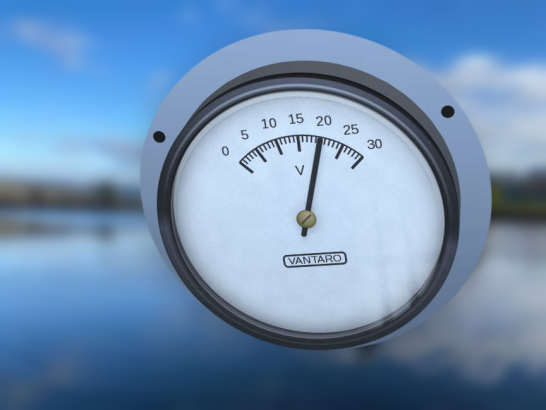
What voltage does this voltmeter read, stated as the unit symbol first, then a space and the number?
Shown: V 20
